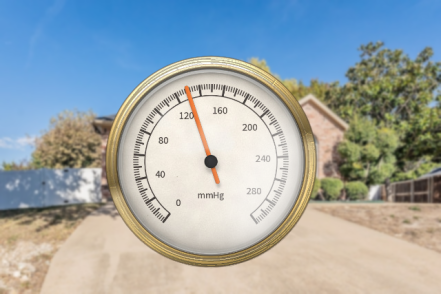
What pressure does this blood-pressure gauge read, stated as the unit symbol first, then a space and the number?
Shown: mmHg 130
